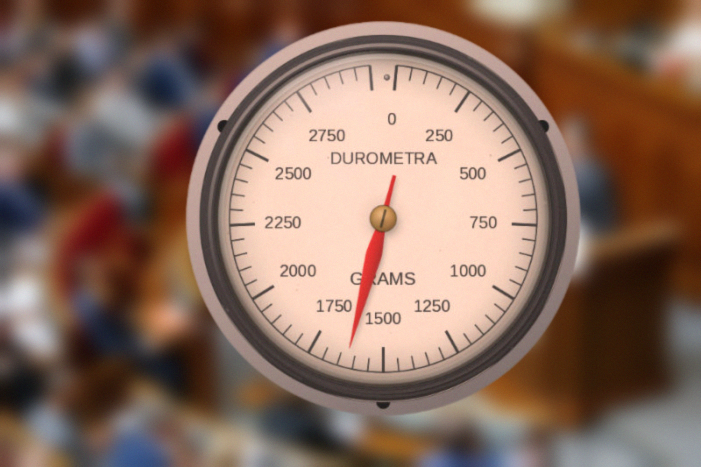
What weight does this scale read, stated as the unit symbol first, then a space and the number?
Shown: g 1625
